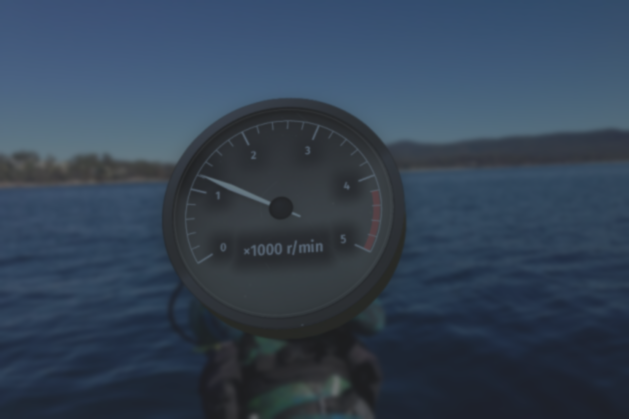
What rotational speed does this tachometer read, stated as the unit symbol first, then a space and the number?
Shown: rpm 1200
